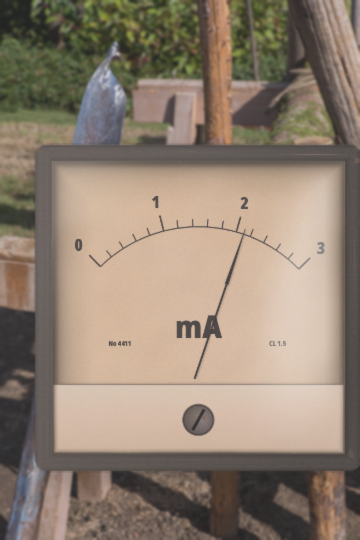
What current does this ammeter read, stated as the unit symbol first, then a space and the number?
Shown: mA 2.1
